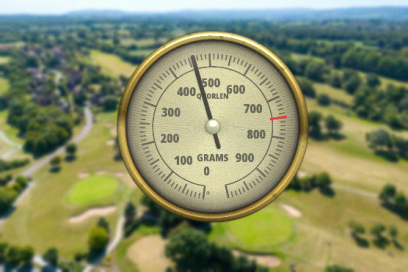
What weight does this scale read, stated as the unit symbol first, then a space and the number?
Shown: g 460
